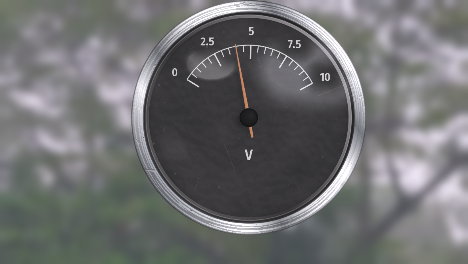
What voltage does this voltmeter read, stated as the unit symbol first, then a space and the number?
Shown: V 4
